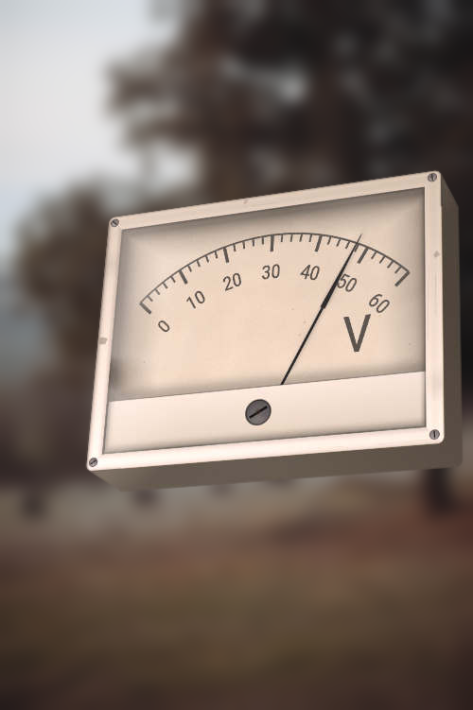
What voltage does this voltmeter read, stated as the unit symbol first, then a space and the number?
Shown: V 48
